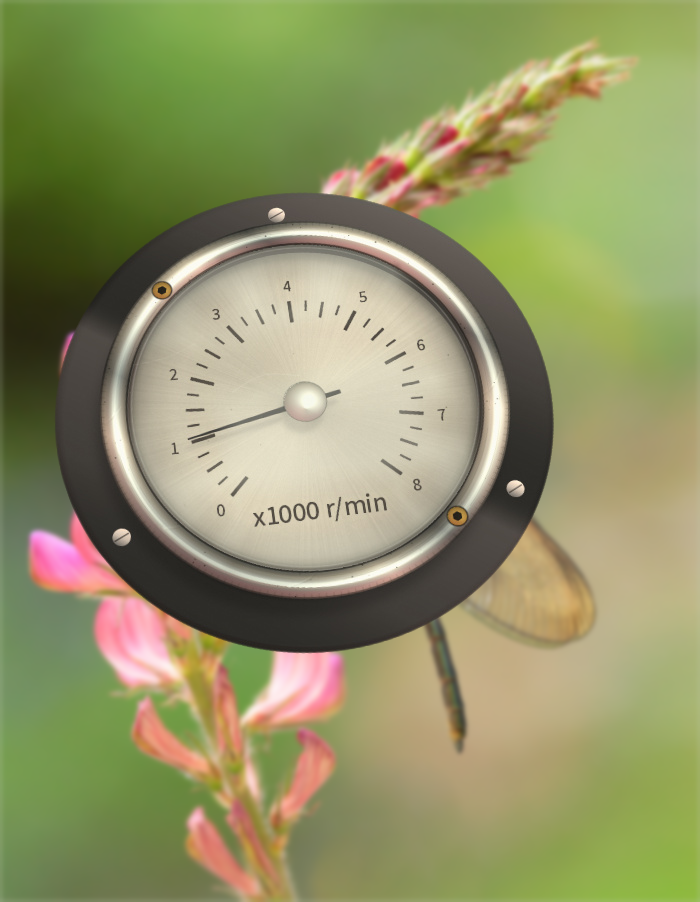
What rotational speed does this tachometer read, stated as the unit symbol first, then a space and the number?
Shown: rpm 1000
